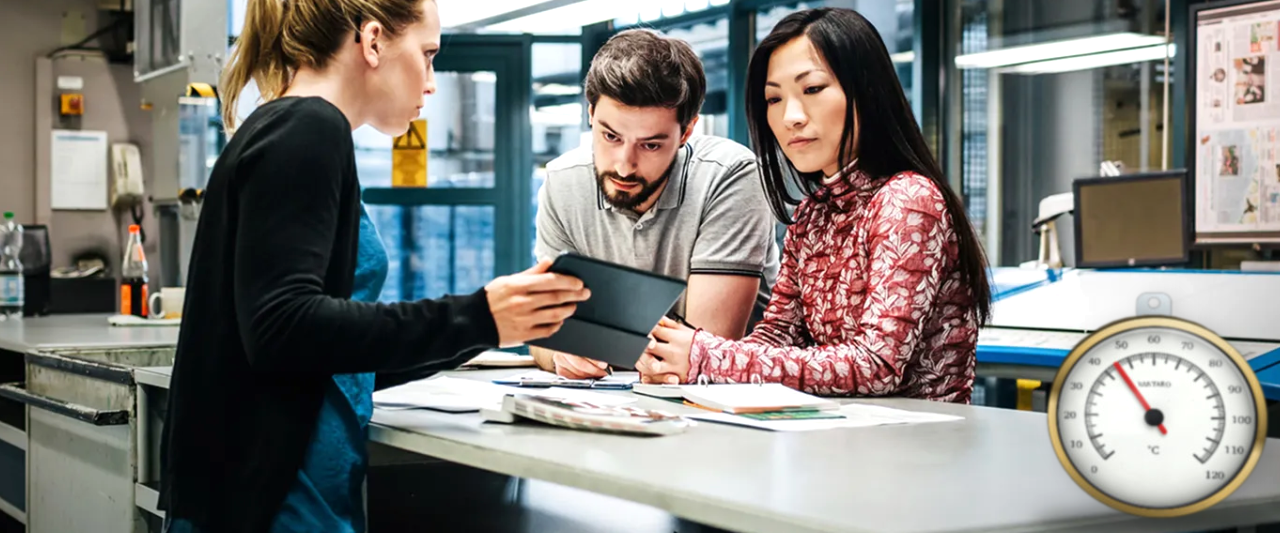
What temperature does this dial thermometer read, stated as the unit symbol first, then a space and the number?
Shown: °C 45
